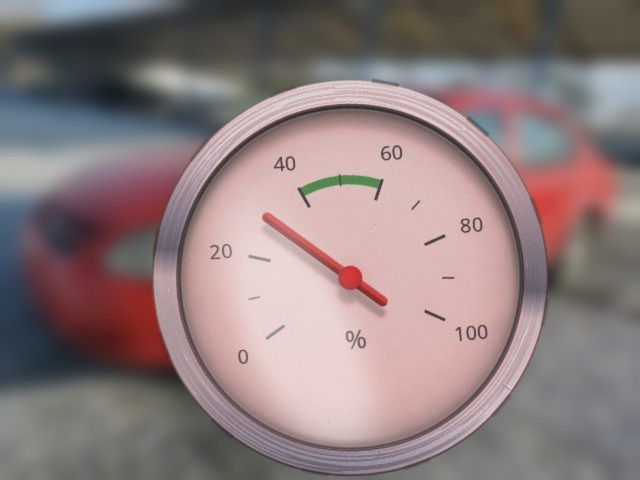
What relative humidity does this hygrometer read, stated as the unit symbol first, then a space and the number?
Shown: % 30
